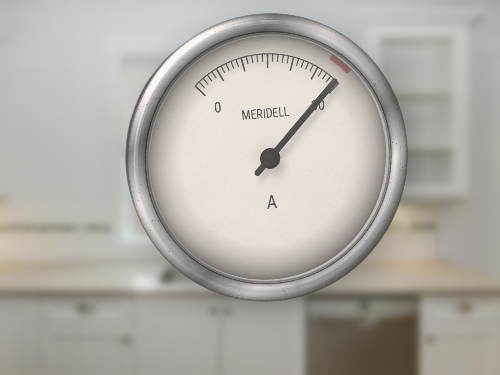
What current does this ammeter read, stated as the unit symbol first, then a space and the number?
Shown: A 29
